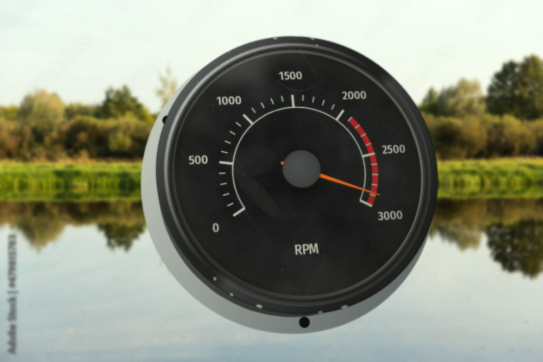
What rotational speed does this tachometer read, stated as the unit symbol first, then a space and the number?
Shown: rpm 2900
